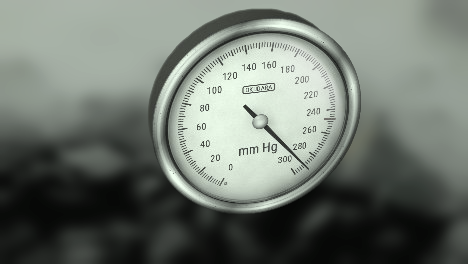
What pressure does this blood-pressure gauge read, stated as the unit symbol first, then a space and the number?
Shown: mmHg 290
